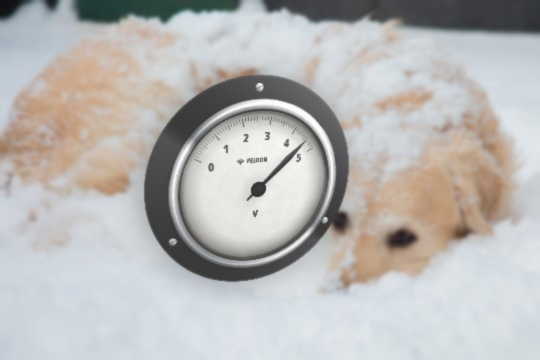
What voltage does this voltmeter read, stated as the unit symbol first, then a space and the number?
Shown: V 4.5
